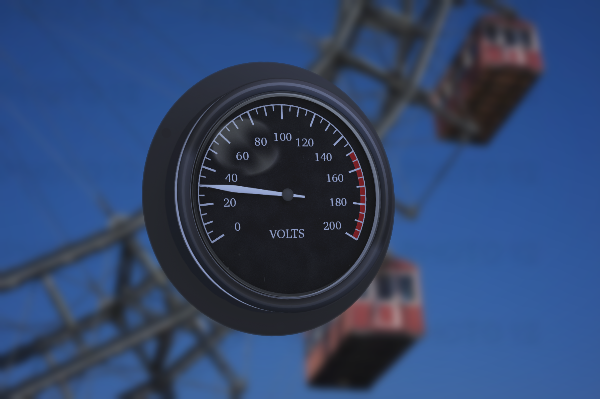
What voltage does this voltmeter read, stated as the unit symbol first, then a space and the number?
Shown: V 30
